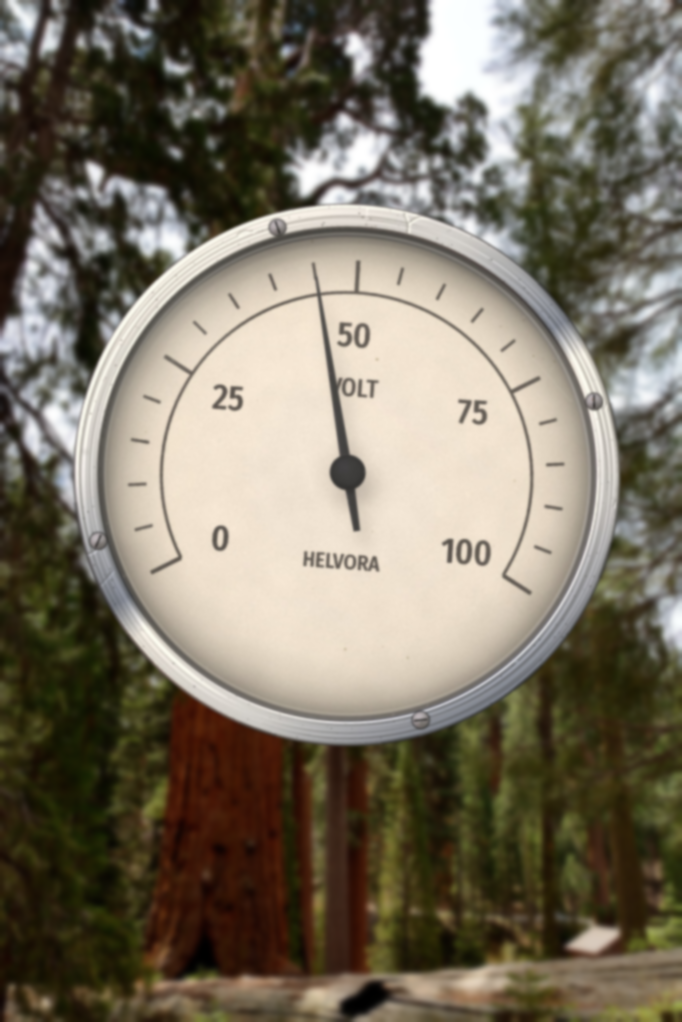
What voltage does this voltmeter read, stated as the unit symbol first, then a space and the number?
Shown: V 45
